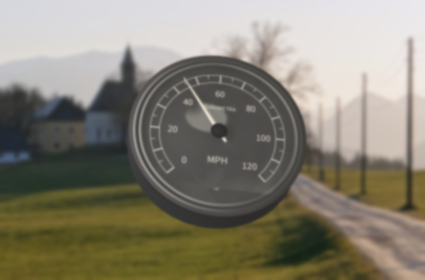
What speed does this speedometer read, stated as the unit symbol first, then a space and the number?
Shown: mph 45
